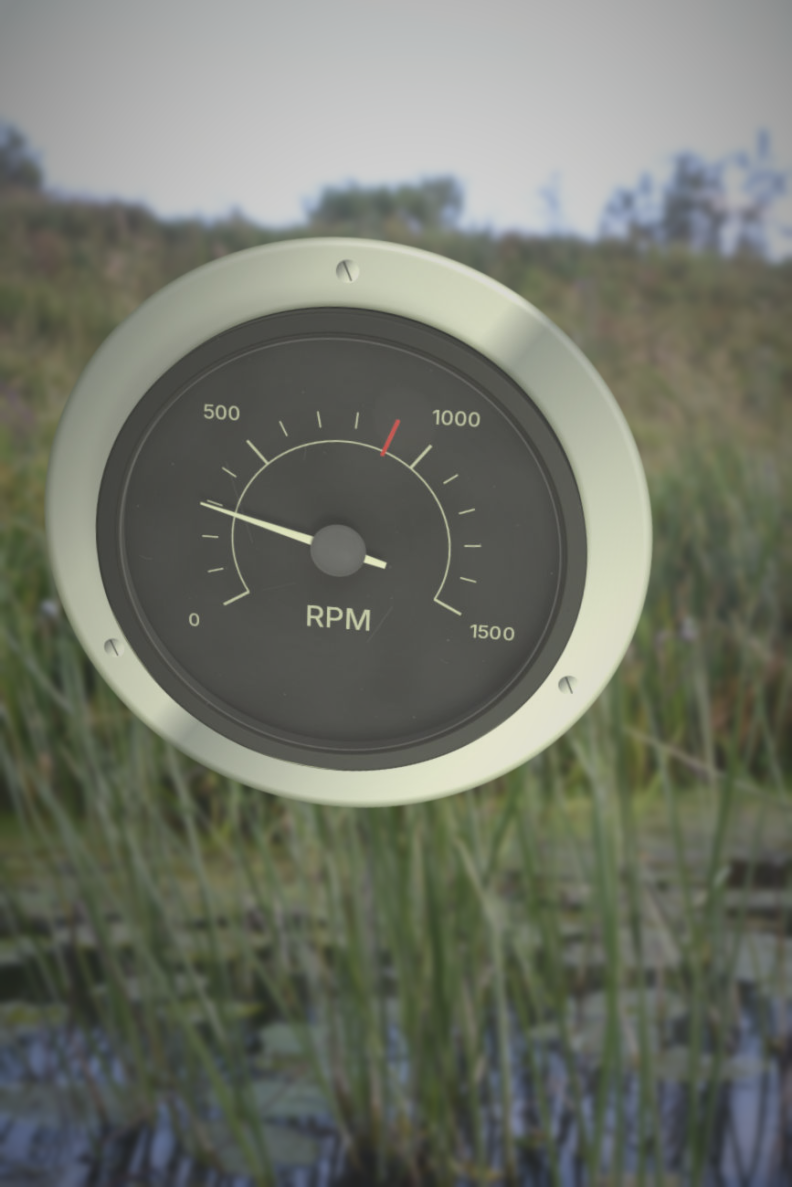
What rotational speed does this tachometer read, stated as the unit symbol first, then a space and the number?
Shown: rpm 300
